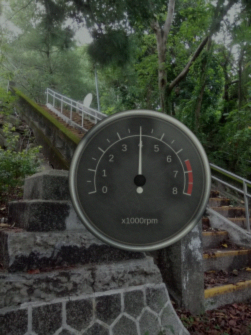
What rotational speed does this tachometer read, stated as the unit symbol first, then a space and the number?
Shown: rpm 4000
